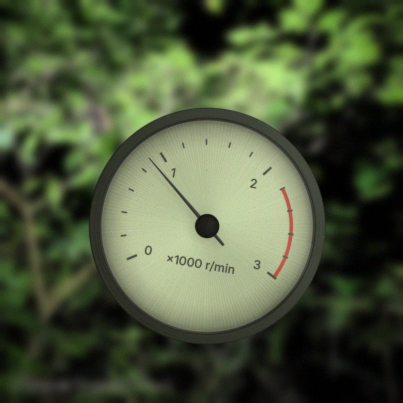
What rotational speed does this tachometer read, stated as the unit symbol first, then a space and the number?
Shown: rpm 900
